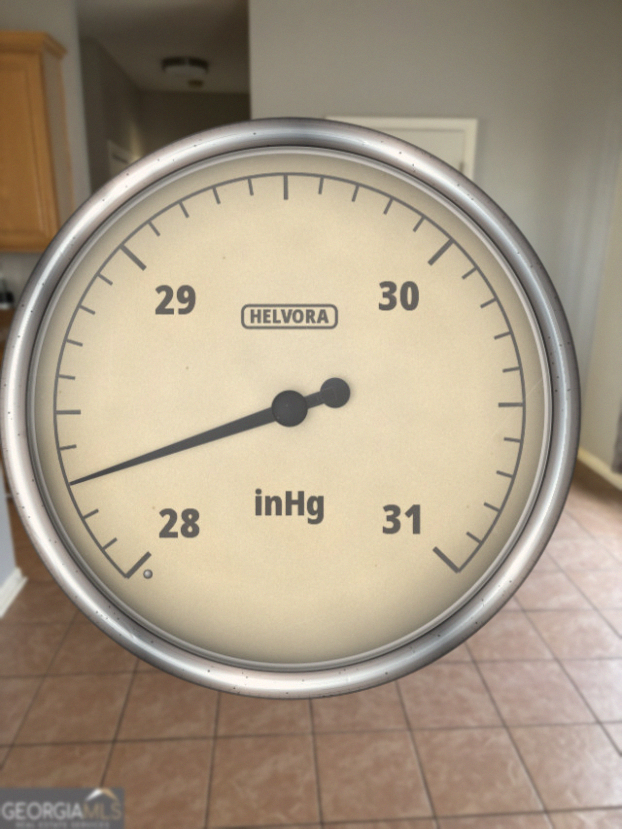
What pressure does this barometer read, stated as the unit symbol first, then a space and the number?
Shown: inHg 28.3
